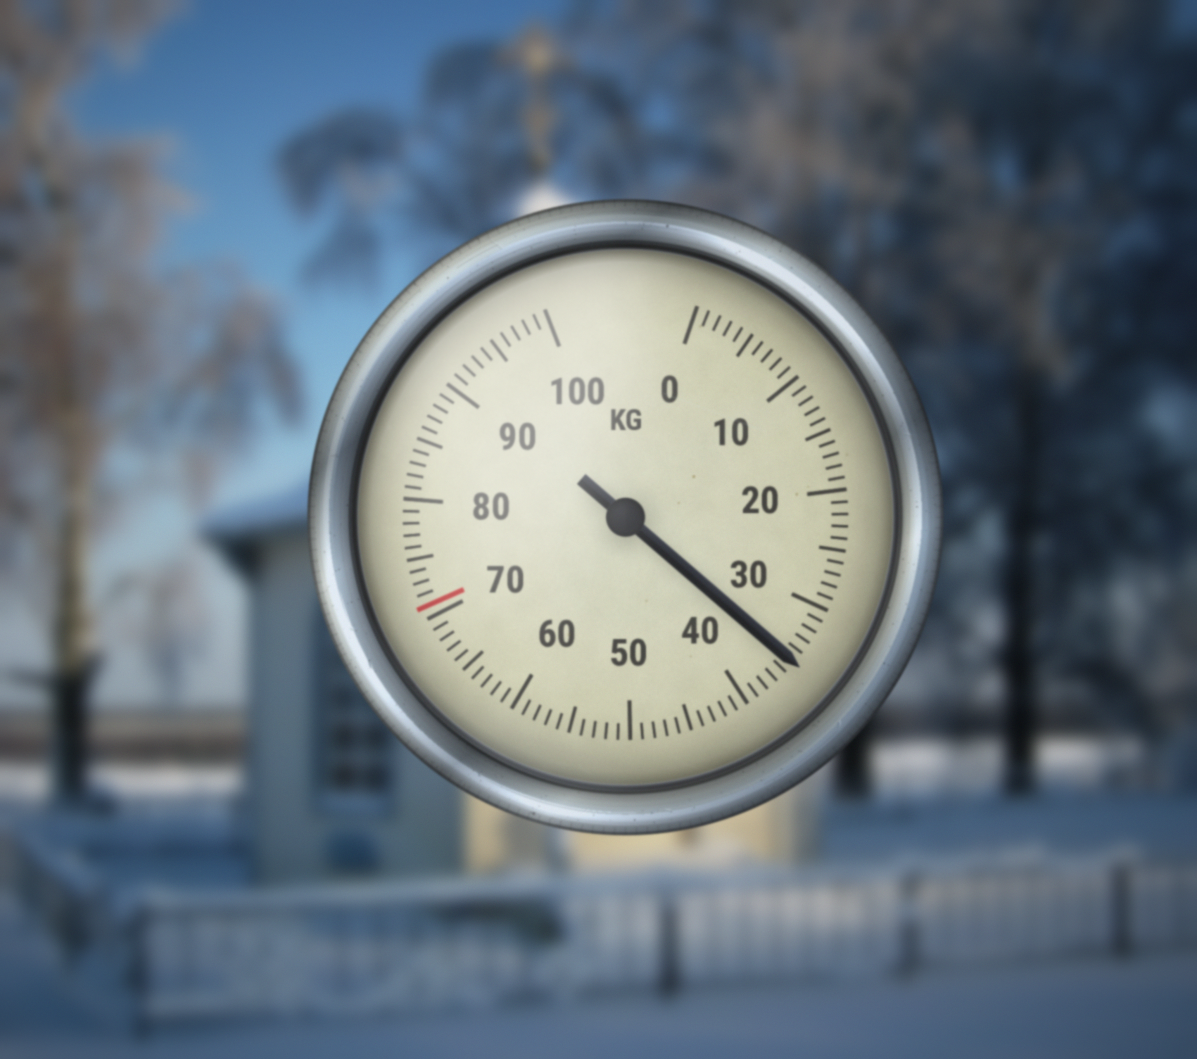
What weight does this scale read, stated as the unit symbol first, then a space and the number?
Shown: kg 35
